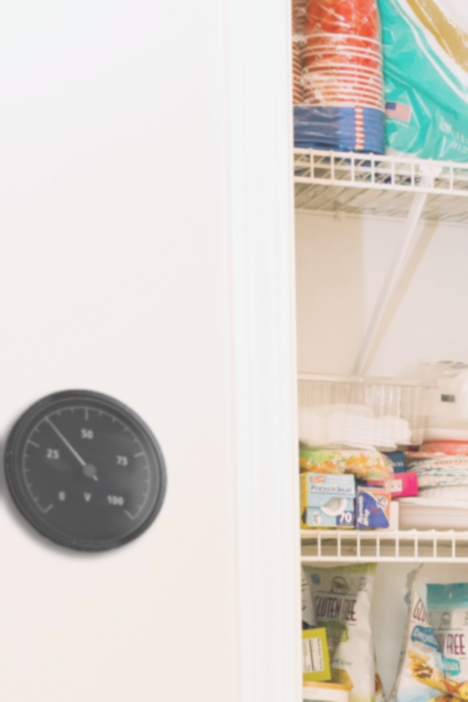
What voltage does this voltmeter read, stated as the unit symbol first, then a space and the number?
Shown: V 35
